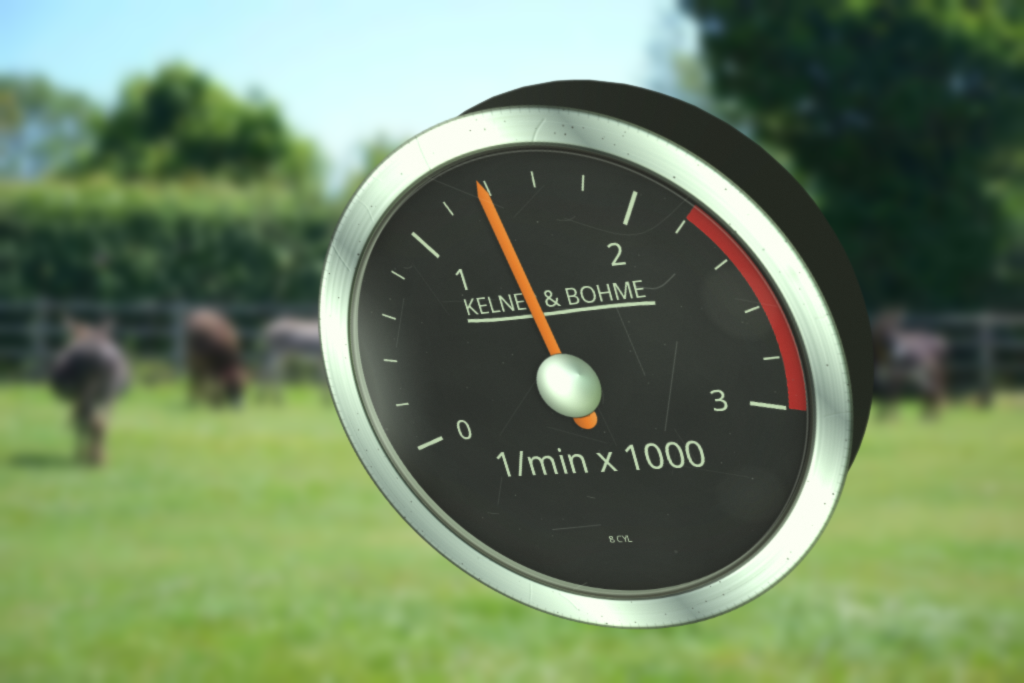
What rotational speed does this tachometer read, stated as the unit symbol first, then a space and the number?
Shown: rpm 1400
